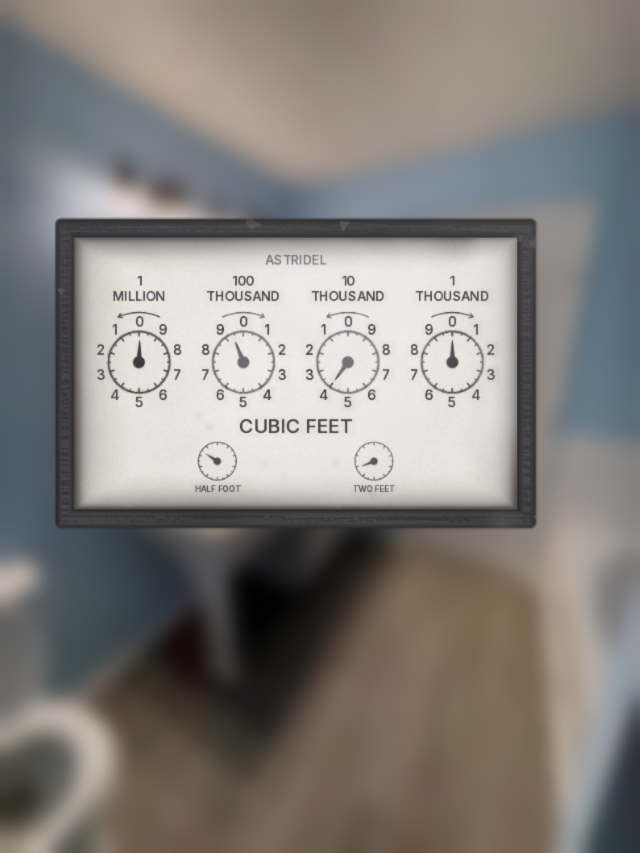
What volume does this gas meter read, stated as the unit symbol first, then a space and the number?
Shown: ft³ 994000
